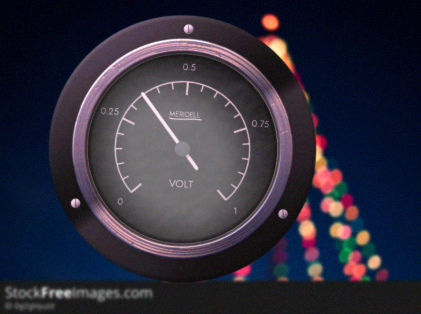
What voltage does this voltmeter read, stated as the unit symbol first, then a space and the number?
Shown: V 0.35
